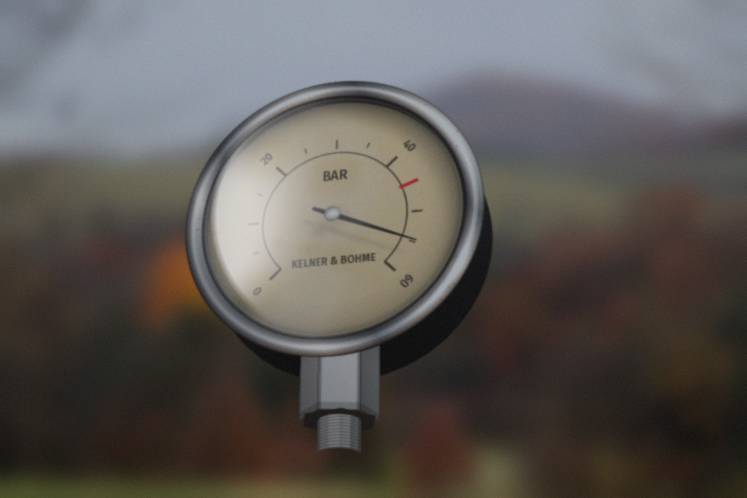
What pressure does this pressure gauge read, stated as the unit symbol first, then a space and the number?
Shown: bar 55
